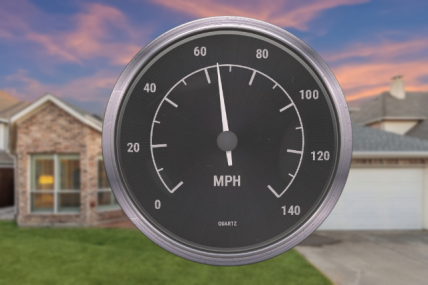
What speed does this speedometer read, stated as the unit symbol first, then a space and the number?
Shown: mph 65
